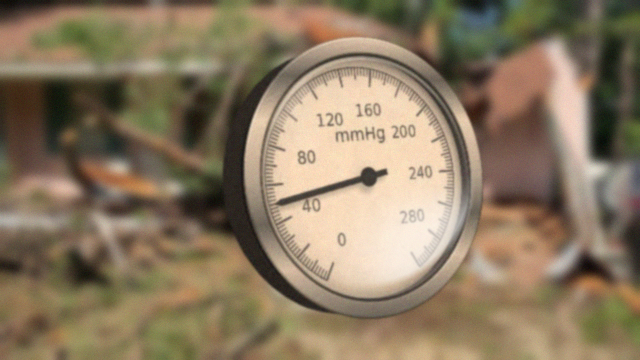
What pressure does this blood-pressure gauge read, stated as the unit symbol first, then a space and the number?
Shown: mmHg 50
